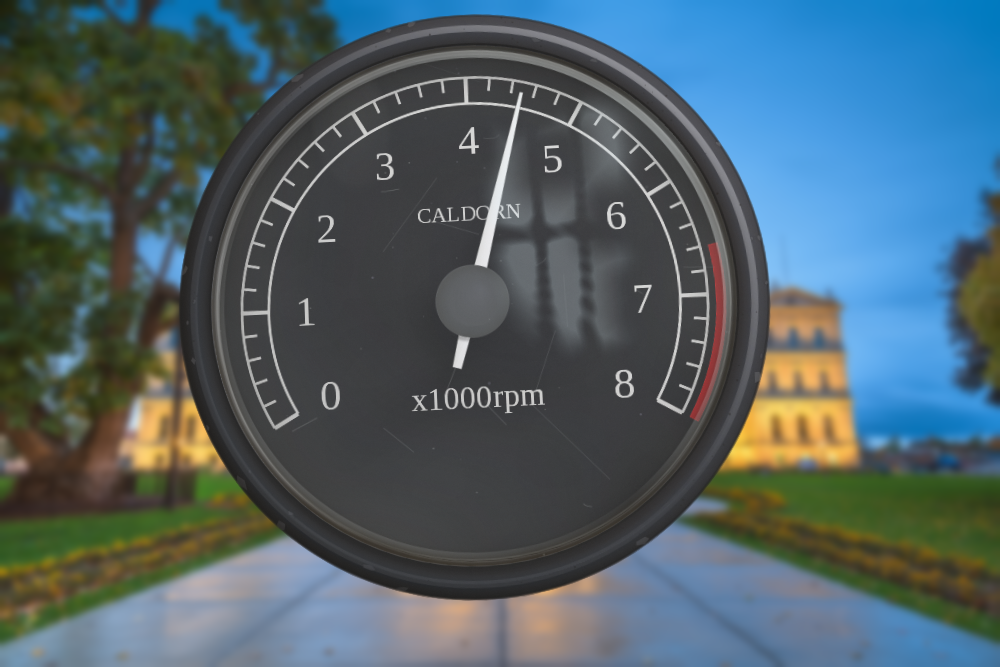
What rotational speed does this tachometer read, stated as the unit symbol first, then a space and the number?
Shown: rpm 4500
